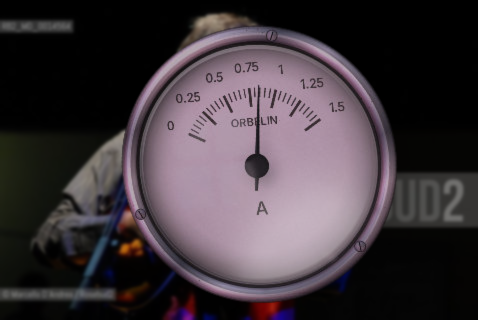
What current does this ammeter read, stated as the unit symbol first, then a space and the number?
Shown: A 0.85
